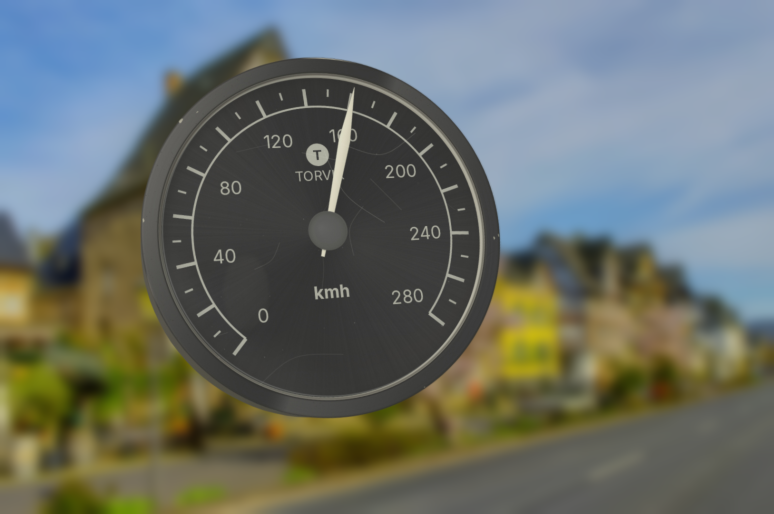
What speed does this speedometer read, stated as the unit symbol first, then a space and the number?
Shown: km/h 160
